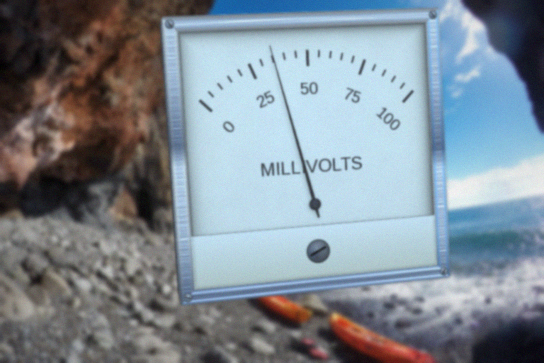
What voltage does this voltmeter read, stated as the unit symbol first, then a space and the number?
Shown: mV 35
